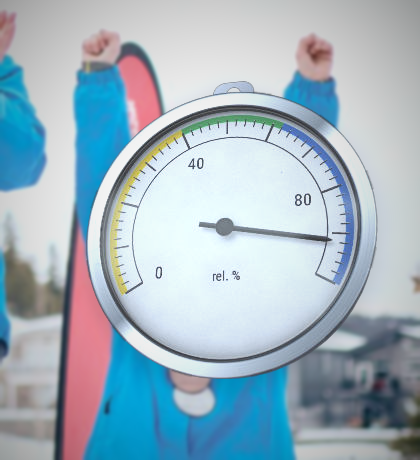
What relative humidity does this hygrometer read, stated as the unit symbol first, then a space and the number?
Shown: % 92
